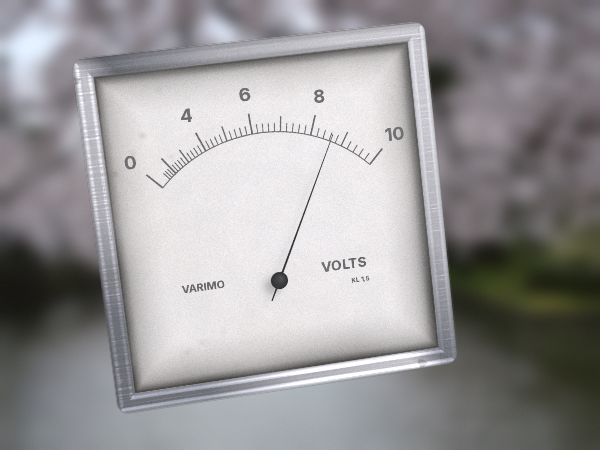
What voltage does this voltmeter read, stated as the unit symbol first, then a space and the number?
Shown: V 8.6
